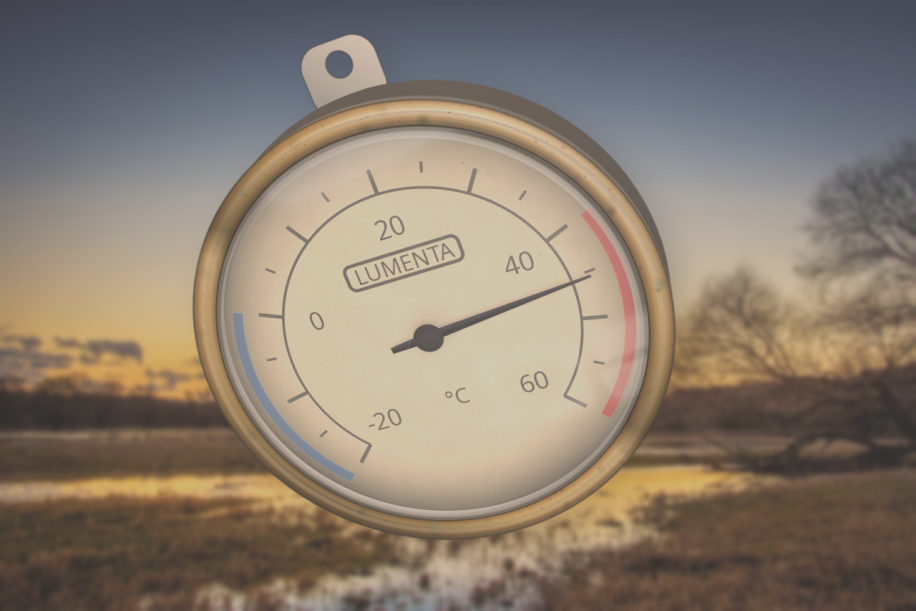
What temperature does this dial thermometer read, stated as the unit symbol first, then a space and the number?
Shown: °C 45
